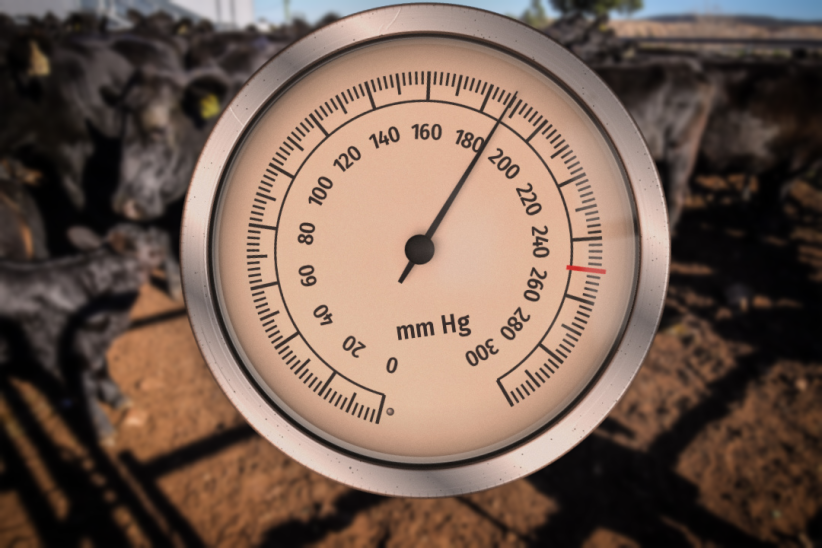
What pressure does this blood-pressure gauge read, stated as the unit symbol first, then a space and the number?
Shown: mmHg 188
